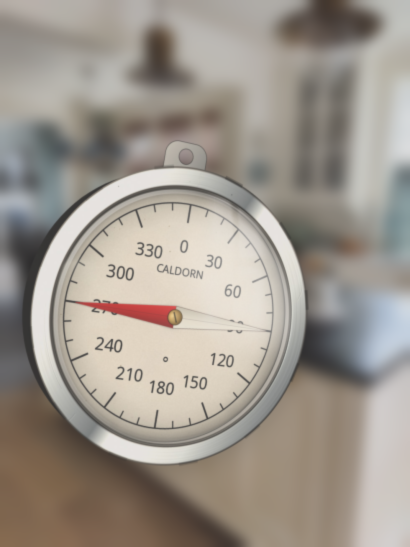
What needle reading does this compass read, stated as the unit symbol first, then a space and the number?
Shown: ° 270
